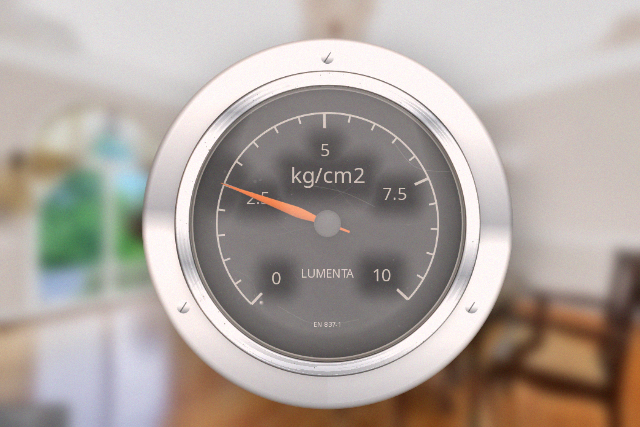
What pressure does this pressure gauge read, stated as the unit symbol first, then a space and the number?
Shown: kg/cm² 2.5
